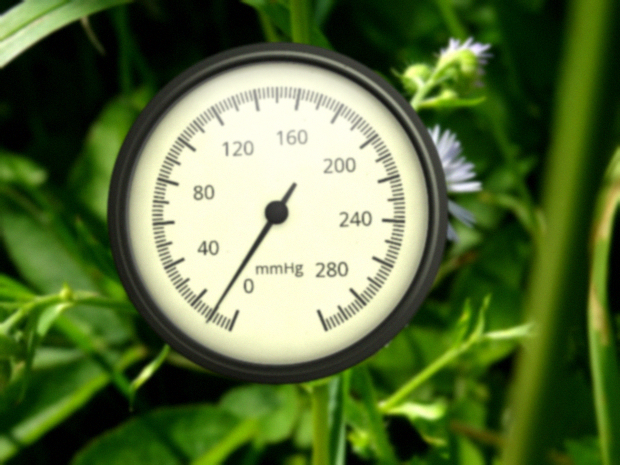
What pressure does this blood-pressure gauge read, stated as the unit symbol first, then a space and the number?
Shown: mmHg 10
